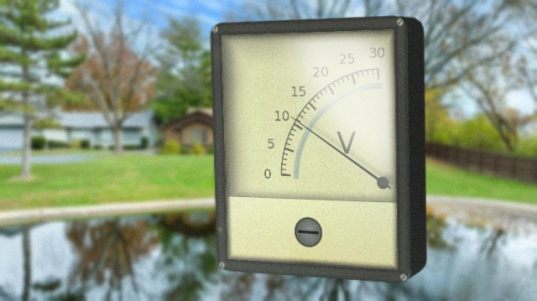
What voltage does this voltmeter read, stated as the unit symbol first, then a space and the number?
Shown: V 11
